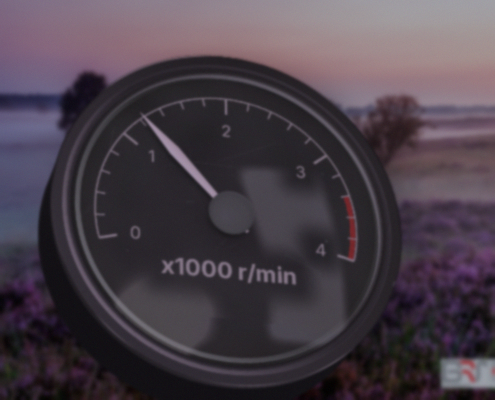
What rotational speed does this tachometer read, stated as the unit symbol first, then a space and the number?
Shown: rpm 1200
